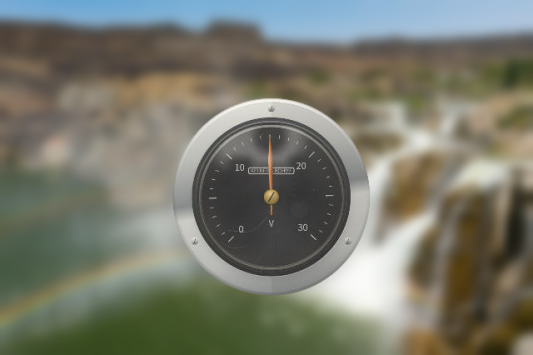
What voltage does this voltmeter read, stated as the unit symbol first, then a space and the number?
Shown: V 15
